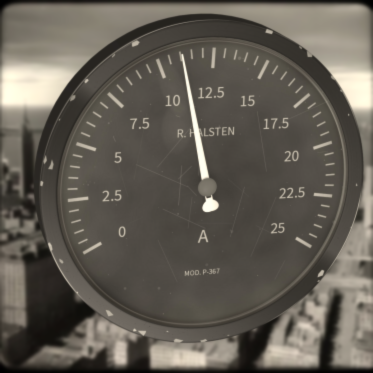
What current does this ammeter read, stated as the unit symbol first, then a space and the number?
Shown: A 11
